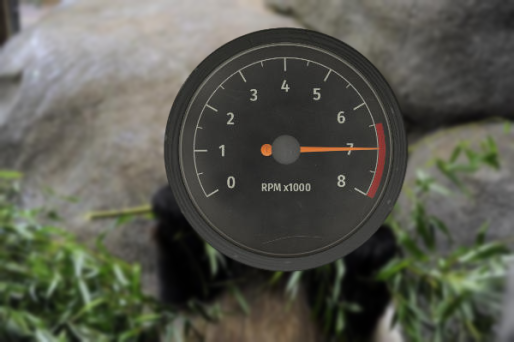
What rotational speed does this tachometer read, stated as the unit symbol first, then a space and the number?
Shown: rpm 7000
